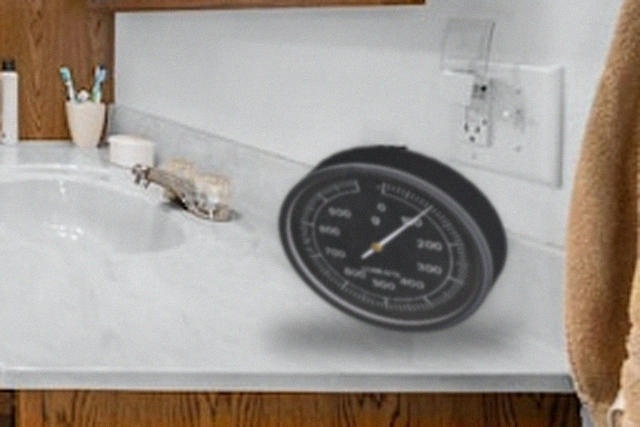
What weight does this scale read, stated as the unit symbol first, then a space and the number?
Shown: g 100
